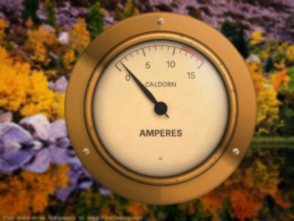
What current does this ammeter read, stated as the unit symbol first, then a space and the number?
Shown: A 1
